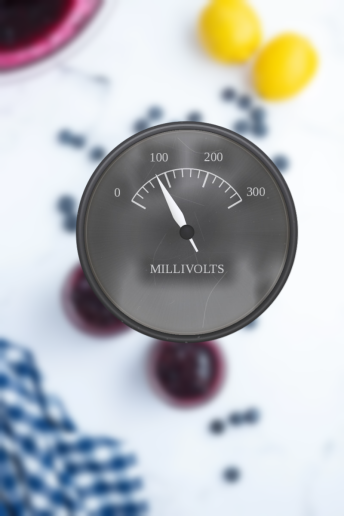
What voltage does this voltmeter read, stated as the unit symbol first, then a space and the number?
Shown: mV 80
